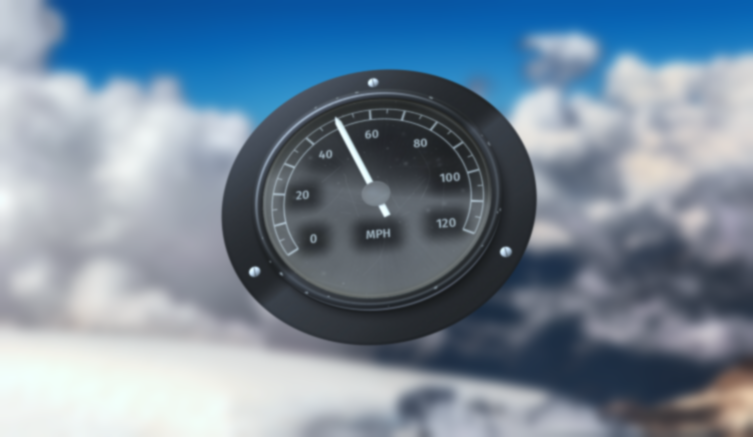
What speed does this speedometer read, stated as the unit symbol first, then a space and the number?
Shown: mph 50
